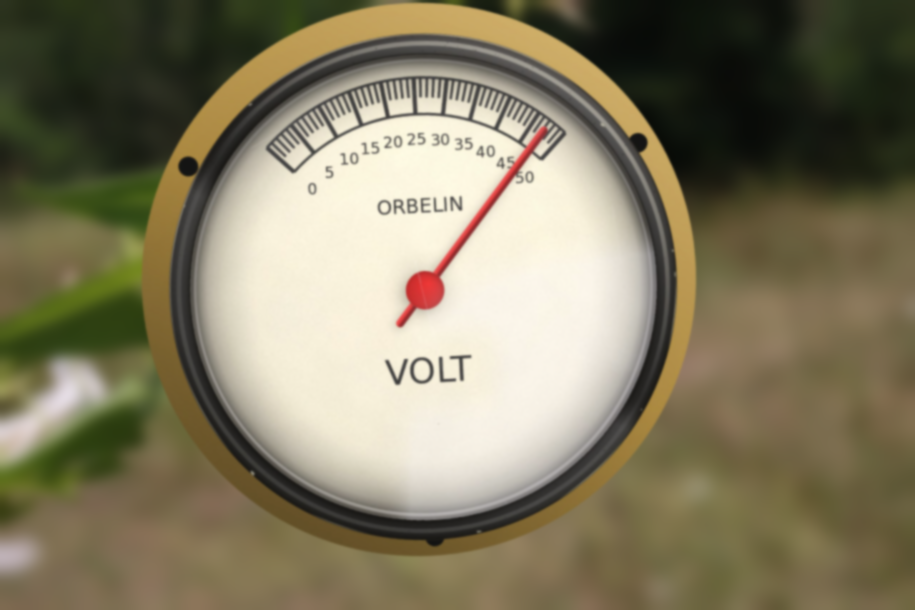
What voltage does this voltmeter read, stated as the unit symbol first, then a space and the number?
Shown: V 47
